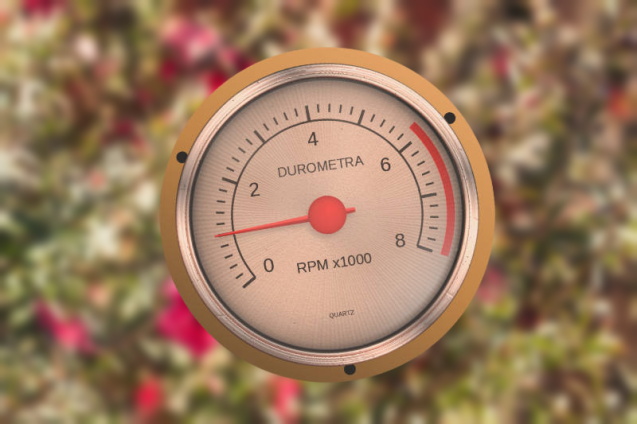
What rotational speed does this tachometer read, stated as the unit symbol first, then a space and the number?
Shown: rpm 1000
